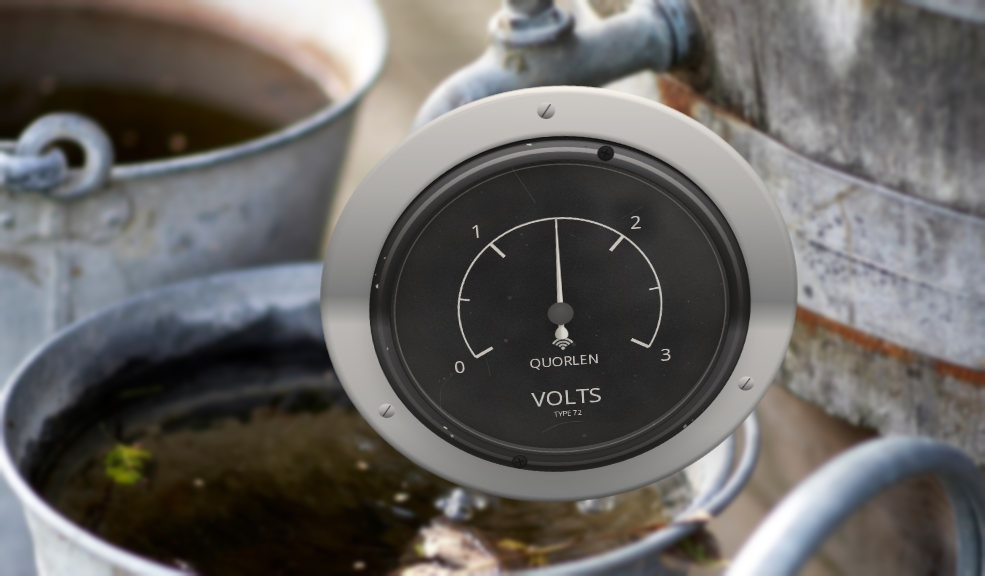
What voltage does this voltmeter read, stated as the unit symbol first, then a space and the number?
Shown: V 1.5
